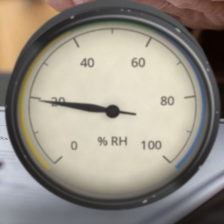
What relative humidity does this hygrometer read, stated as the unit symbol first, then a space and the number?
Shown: % 20
